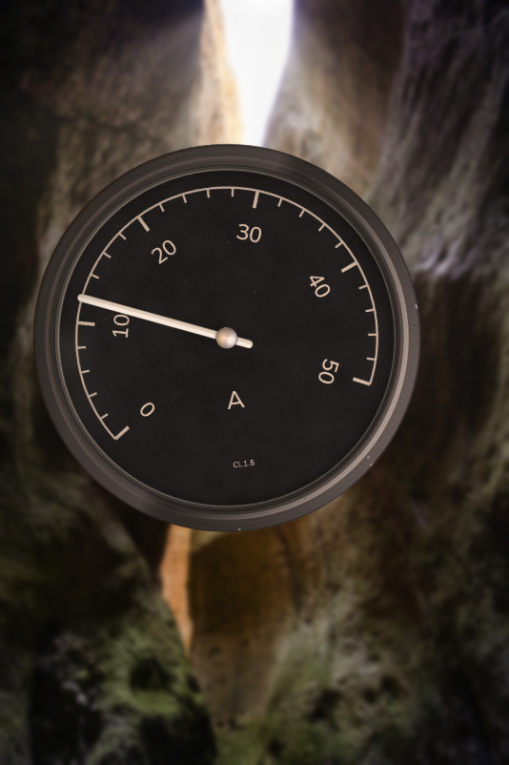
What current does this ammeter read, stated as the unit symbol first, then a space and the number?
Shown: A 12
